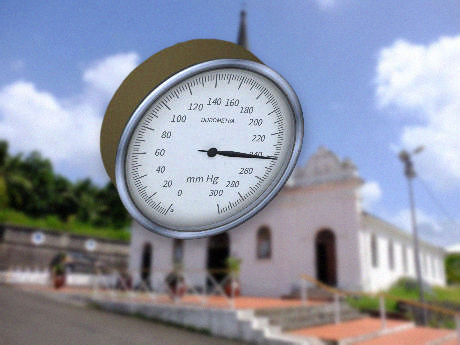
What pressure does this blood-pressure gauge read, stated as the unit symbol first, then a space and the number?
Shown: mmHg 240
